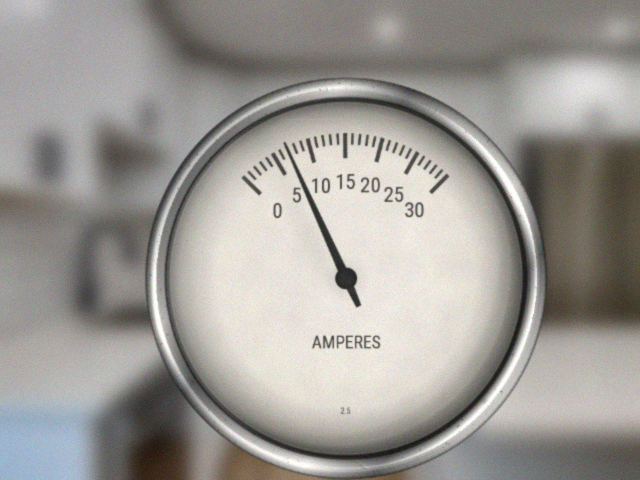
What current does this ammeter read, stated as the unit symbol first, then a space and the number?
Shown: A 7
